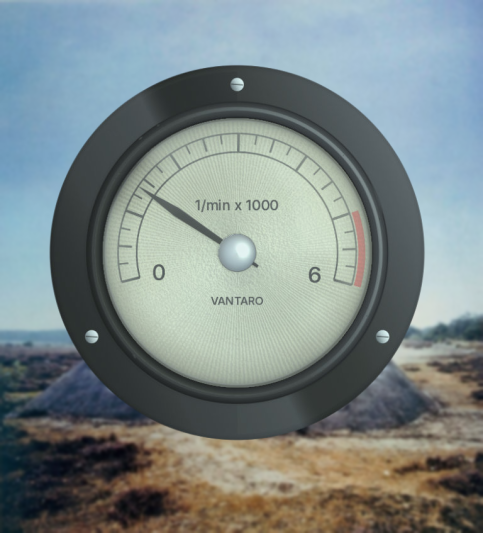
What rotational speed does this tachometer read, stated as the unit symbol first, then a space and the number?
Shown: rpm 1375
